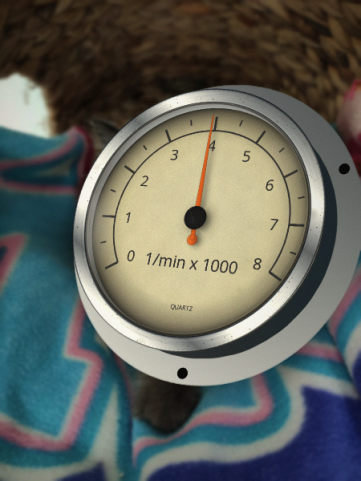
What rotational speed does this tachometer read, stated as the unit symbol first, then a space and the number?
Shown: rpm 4000
